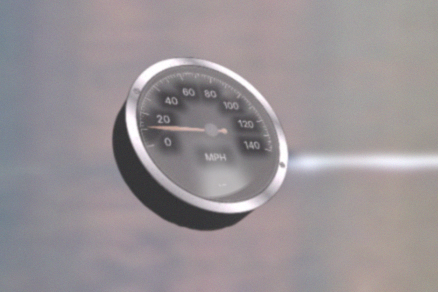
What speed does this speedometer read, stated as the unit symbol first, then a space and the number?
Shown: mph 10
